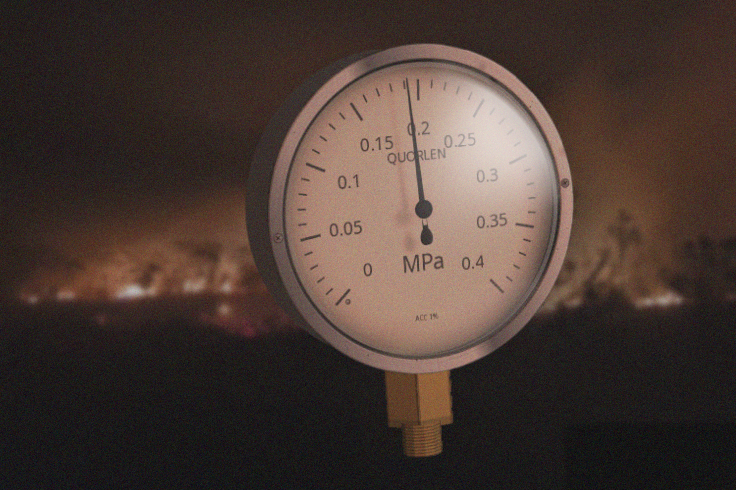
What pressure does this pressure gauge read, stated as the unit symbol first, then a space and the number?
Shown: MPa 0.19
